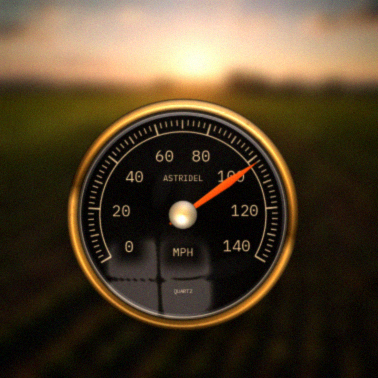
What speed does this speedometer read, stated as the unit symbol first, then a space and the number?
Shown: mph 102
